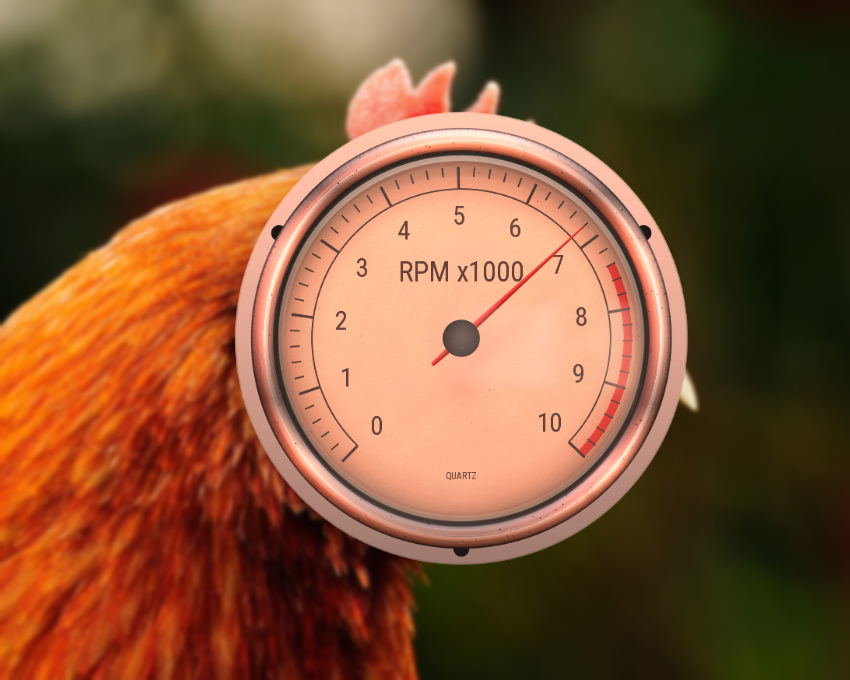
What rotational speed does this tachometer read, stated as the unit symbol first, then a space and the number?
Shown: rpm 6800
